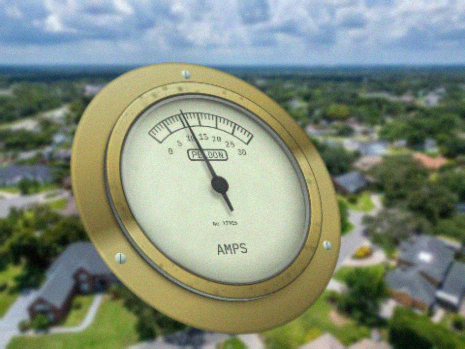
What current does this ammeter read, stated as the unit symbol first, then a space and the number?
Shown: A 10
